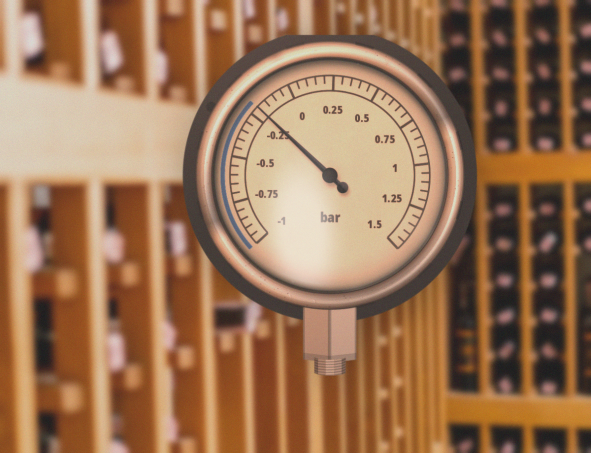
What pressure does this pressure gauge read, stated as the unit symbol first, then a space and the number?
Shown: bar -0.2
